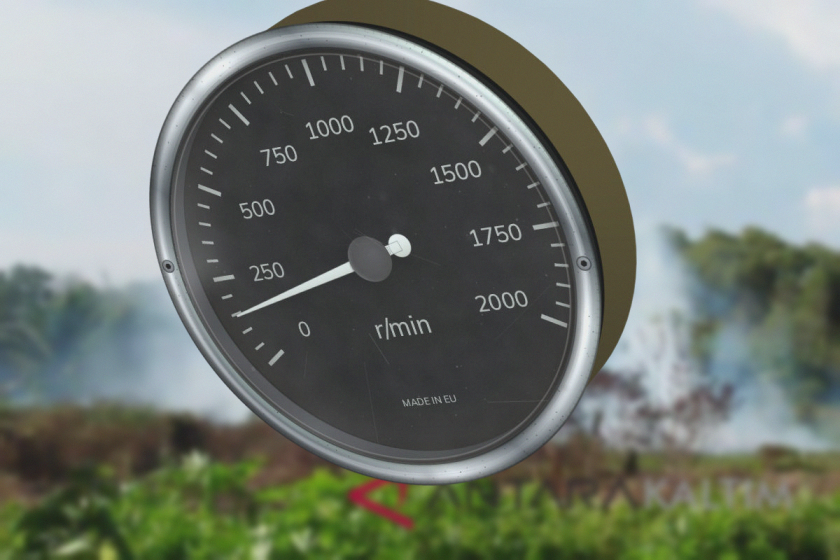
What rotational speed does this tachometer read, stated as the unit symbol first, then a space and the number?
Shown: rpm 150
